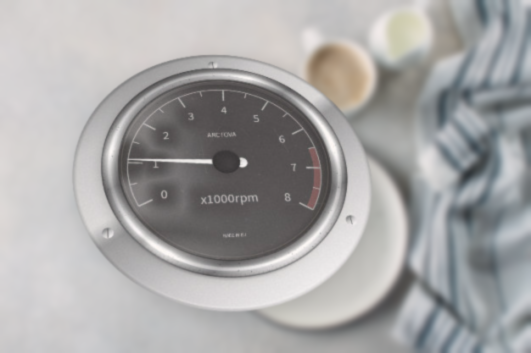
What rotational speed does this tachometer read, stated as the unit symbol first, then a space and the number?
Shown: rpm 1000
